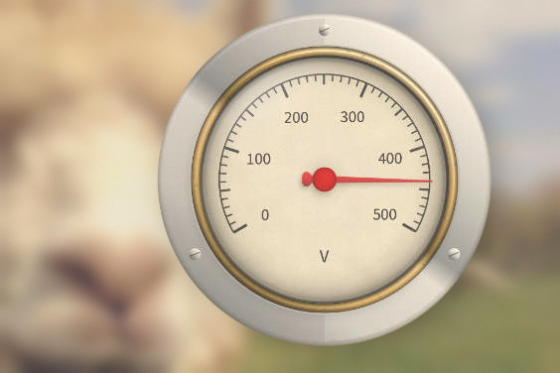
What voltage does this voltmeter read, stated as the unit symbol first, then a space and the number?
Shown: V 440
